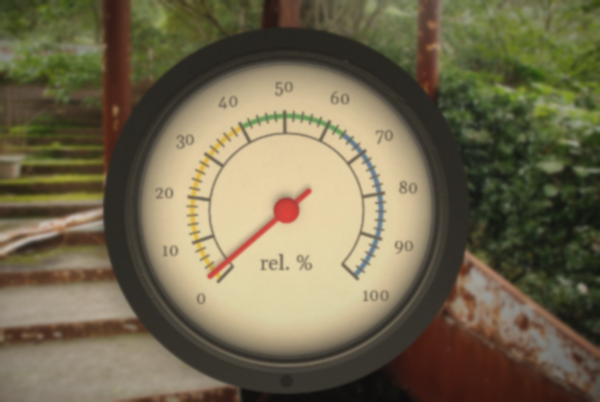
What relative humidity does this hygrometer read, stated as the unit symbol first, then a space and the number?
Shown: % 2
